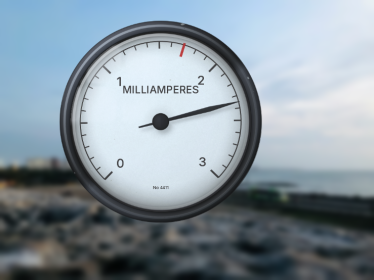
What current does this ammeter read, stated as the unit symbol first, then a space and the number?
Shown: mA 2.35
